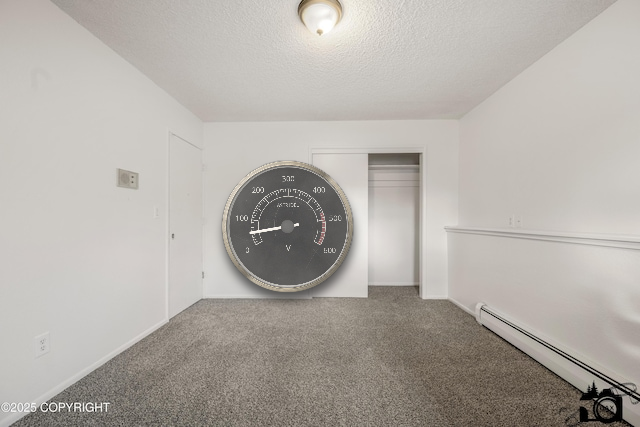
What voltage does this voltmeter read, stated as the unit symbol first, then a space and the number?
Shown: V 50
